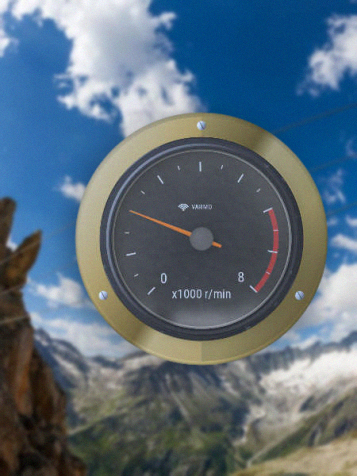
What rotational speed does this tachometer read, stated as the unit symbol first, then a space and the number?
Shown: rpm 2000
